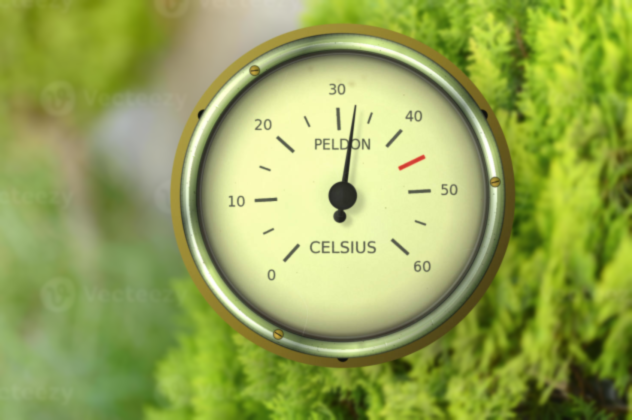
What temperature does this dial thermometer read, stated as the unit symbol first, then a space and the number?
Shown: °C 32.5
